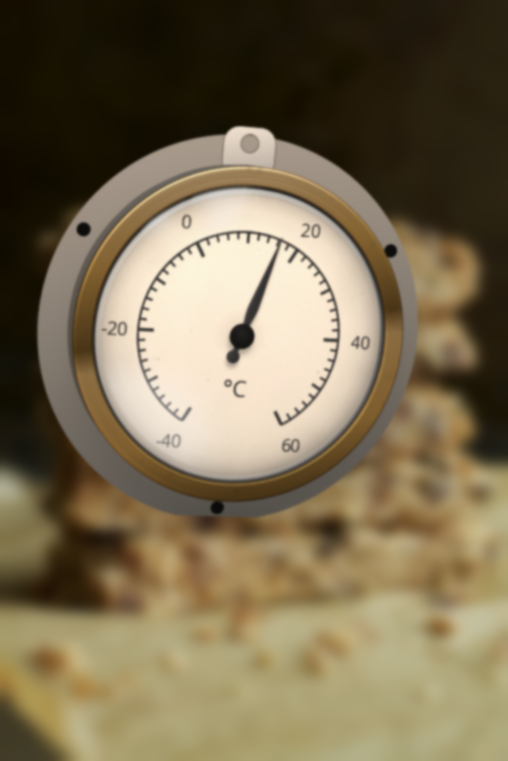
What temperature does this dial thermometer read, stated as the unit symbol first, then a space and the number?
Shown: °C 16
